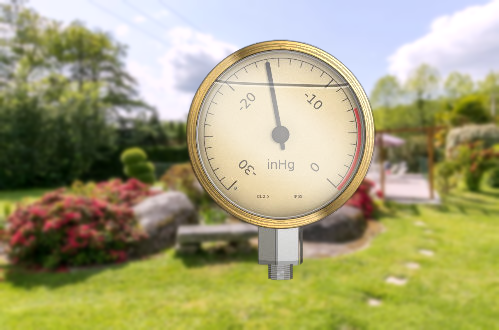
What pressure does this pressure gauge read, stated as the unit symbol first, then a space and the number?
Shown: inHg -16
